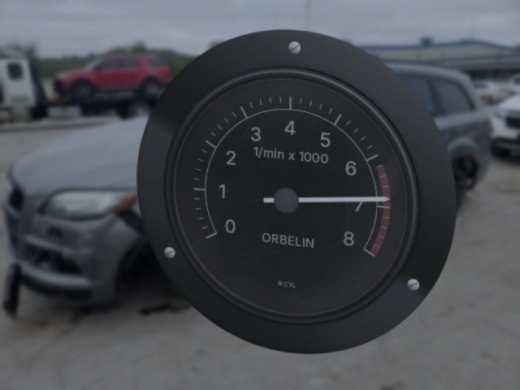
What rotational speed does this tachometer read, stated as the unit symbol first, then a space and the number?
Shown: rpm 6800
